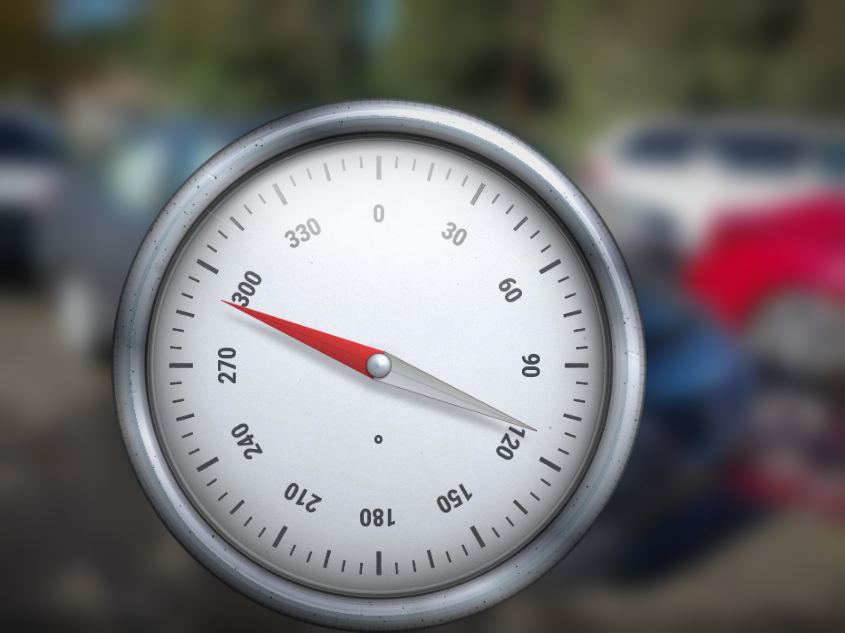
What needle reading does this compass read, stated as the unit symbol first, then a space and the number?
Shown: ° 292.5
